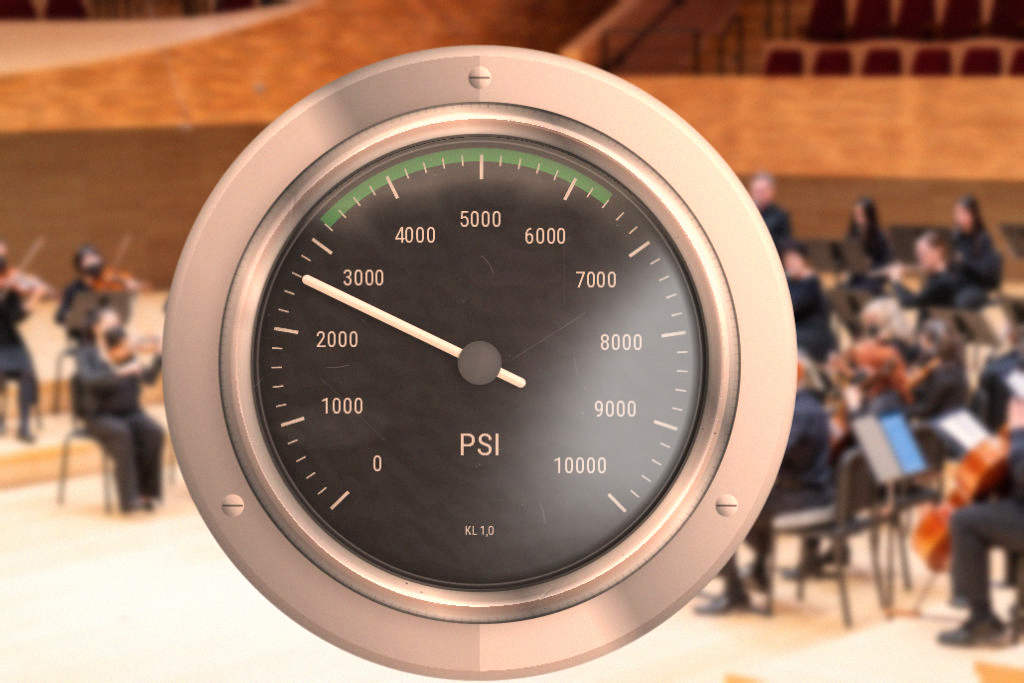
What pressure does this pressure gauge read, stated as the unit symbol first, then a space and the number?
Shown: psi 2600
